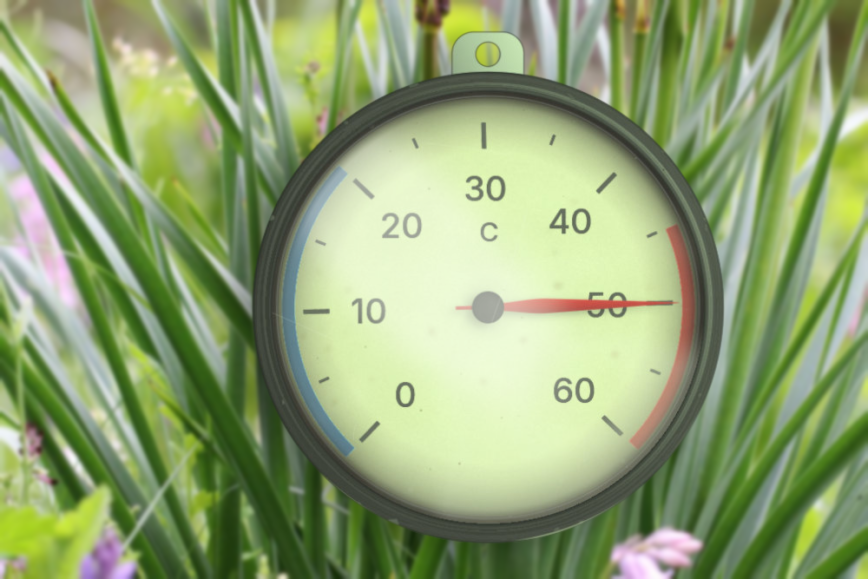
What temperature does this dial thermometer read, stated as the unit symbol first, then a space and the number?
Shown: °C 50
